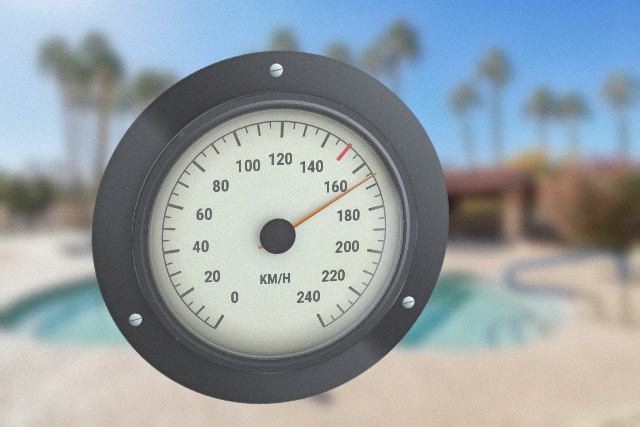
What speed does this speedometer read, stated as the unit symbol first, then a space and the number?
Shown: km/h 165
